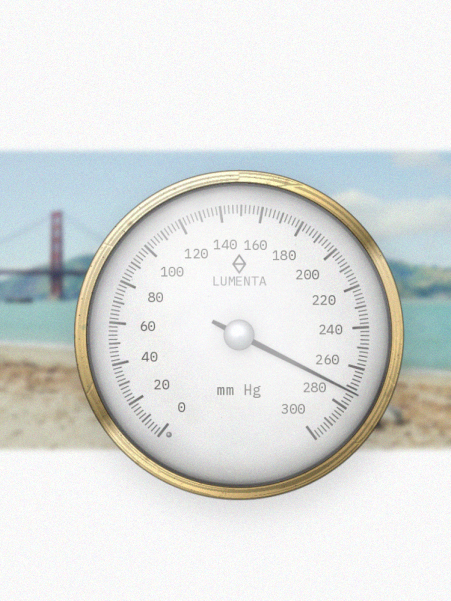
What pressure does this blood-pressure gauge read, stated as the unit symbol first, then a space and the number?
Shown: mmHg 272
